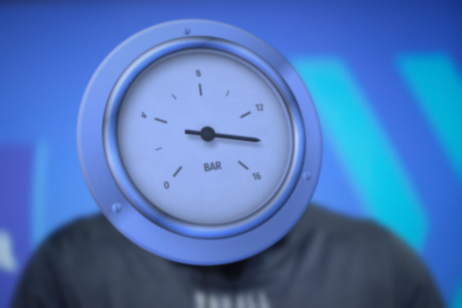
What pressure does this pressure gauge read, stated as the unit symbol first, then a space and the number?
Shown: bar 14
